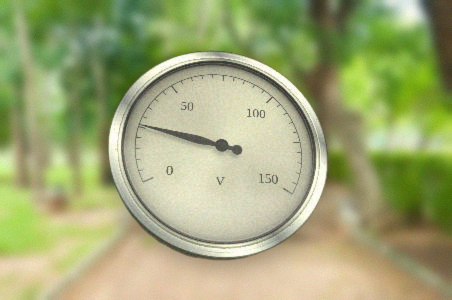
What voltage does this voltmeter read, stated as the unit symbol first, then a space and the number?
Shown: V 25
